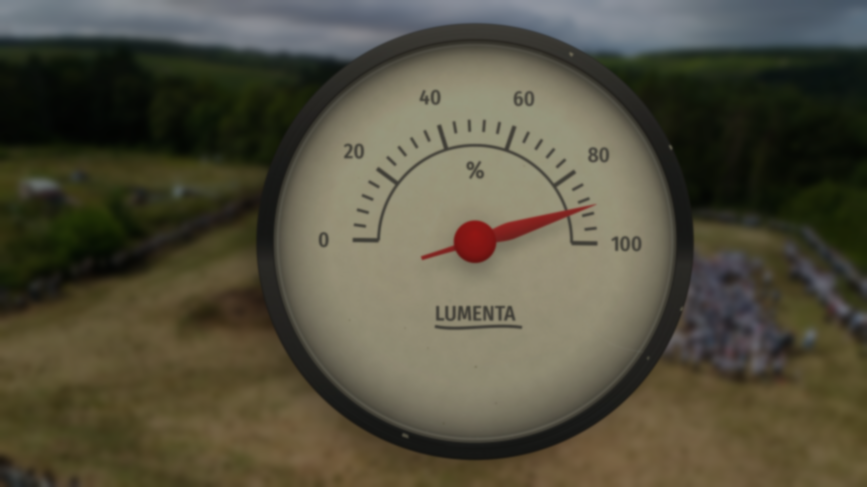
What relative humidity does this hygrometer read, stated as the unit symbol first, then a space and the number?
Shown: % 90
